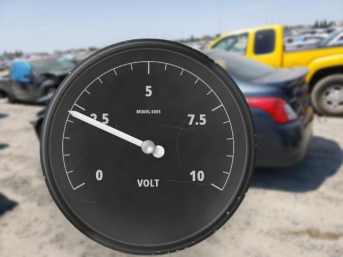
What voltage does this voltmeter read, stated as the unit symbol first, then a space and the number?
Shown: V 2.25
